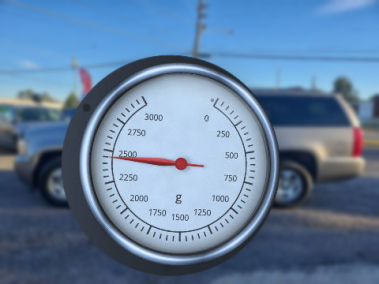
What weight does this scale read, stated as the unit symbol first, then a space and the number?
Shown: g 2450
